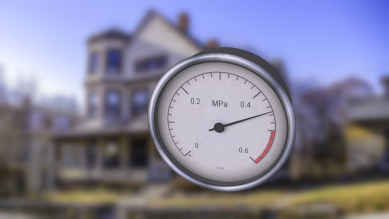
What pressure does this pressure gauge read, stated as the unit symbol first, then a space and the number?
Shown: MPa 0.45
